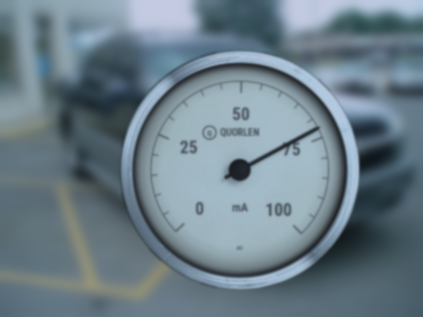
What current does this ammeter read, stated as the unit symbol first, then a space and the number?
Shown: mA 72.5
